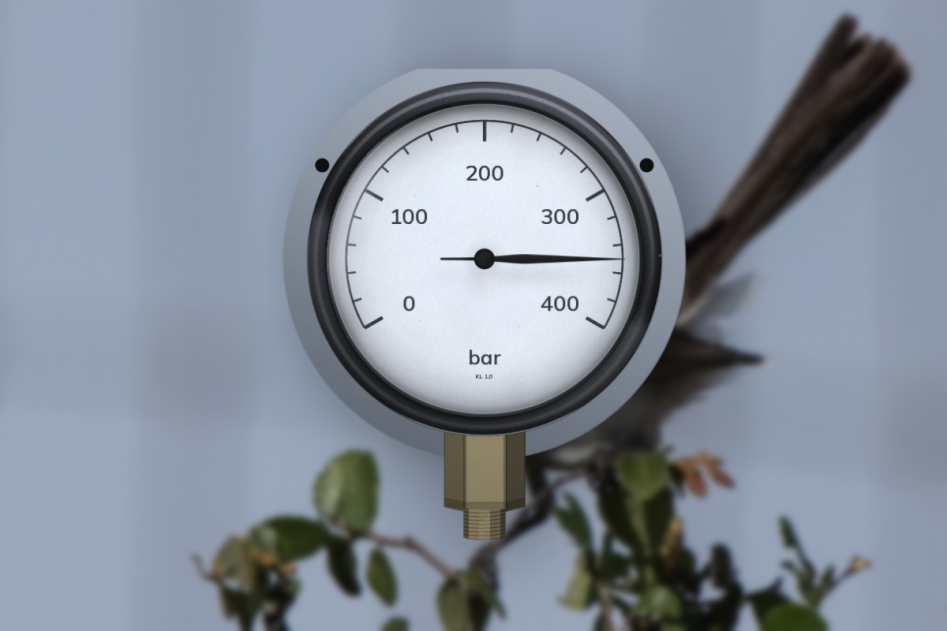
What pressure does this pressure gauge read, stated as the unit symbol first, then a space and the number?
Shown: bar 350
